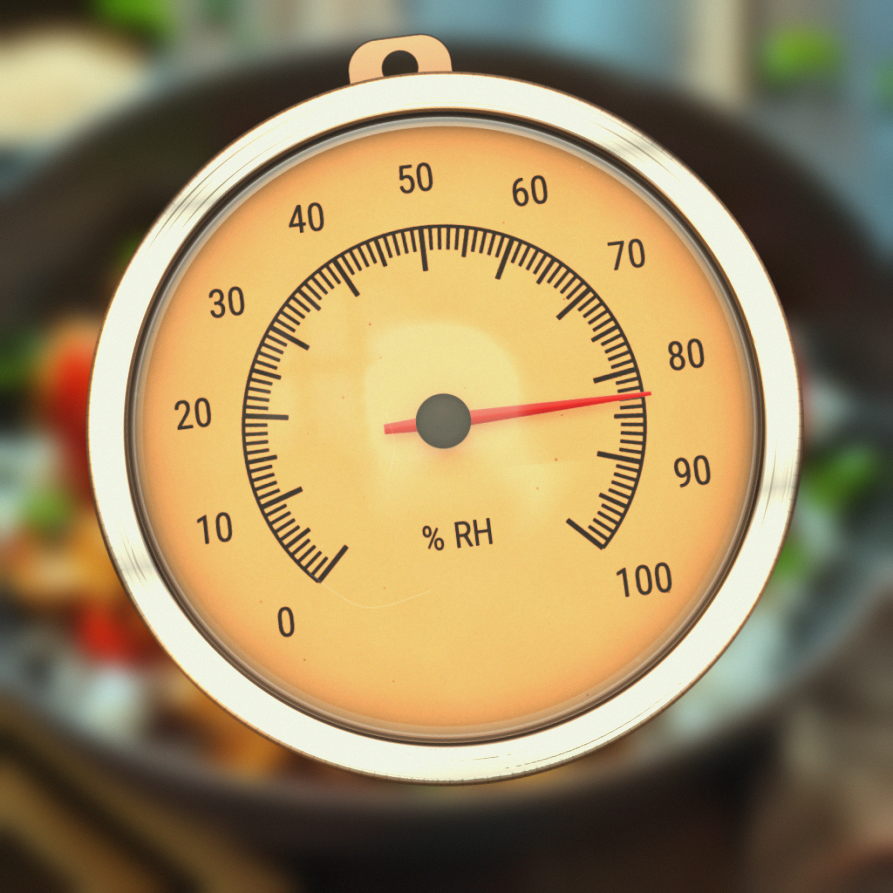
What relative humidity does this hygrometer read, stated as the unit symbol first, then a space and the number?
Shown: % 83
